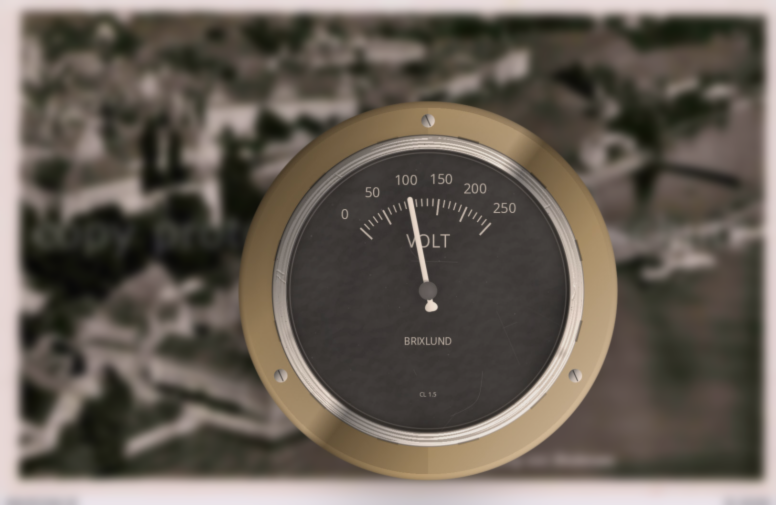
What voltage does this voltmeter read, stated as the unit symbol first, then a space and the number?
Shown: V 100
